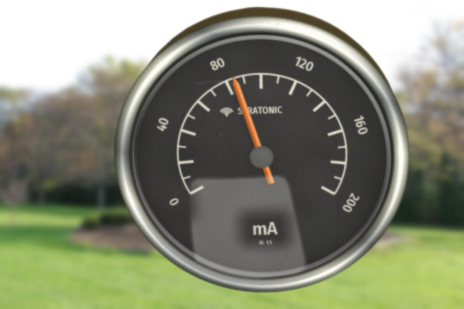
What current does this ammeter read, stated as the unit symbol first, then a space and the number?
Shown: mA 85
